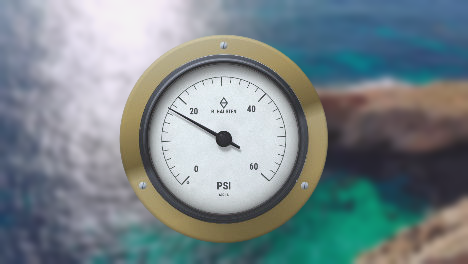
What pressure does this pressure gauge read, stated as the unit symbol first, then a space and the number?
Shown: psi 17
